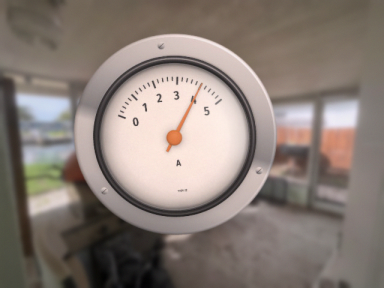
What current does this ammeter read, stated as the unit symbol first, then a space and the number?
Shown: A 4
